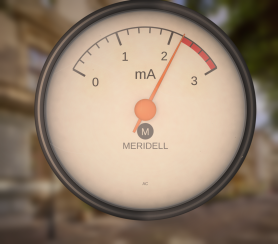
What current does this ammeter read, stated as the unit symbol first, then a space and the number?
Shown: mA 2.2
